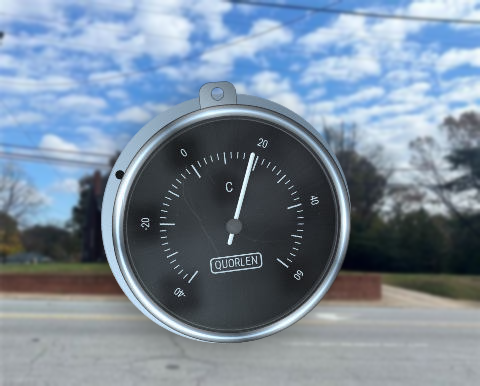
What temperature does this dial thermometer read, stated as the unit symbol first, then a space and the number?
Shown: °C 18
